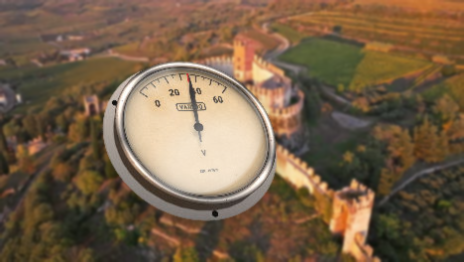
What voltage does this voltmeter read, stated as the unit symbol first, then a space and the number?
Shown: V 35
